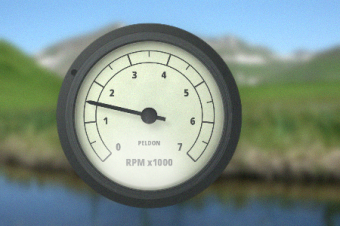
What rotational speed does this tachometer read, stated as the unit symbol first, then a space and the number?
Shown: rpm 1500
